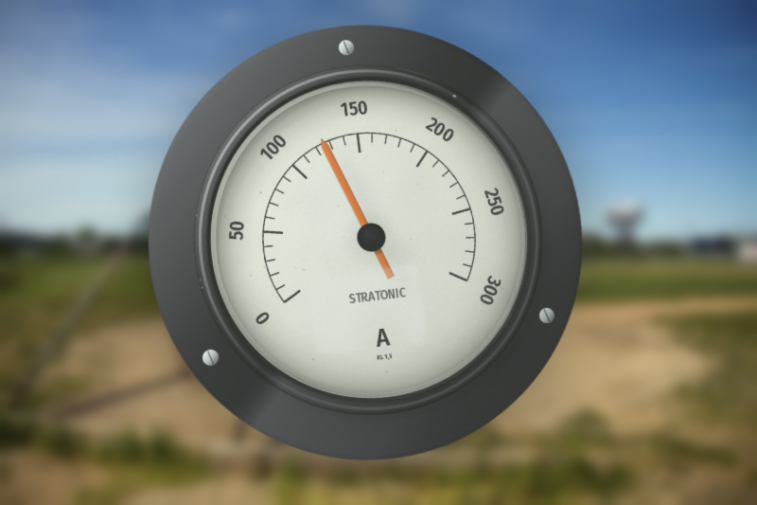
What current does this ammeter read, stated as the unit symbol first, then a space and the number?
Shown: A 125
